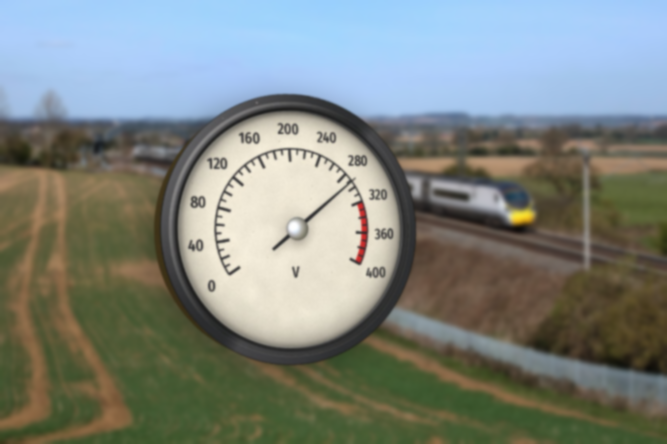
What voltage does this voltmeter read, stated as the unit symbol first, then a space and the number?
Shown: V 290
